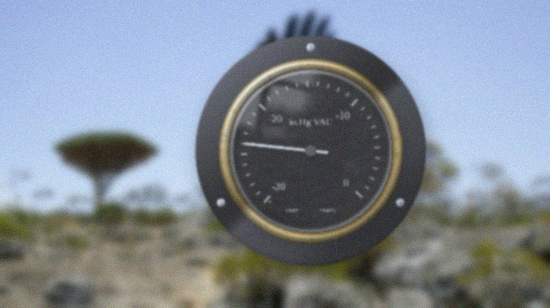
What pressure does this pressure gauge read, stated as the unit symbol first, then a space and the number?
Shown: inHg -24
